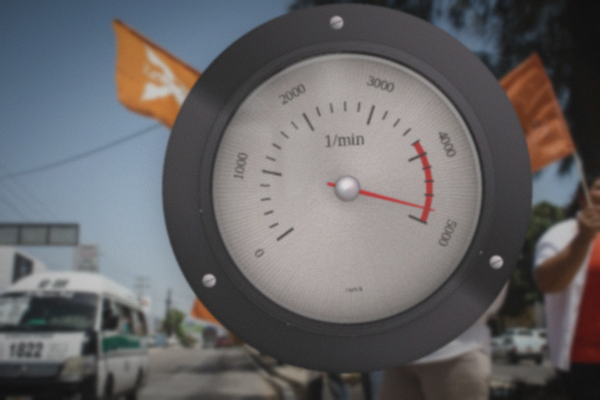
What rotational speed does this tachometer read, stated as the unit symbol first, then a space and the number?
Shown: rpm 4800
